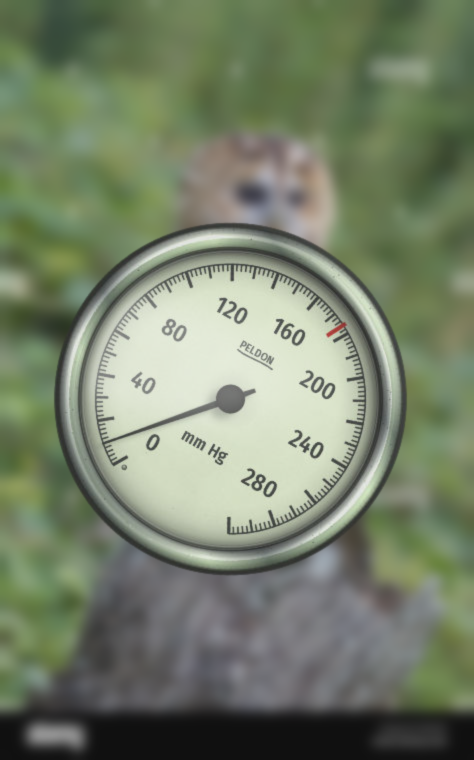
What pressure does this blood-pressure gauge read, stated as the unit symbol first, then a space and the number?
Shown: mmHg 10
